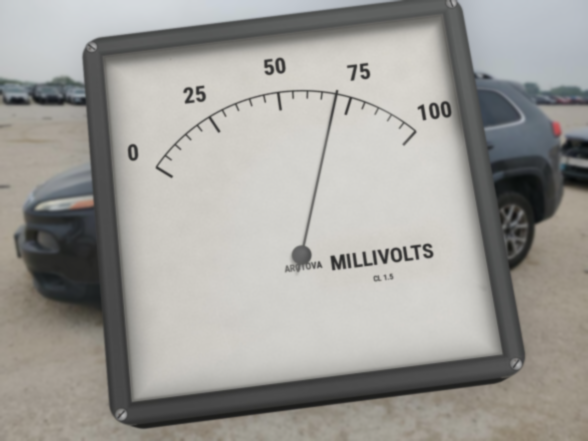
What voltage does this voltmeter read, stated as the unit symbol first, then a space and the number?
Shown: mV 70
